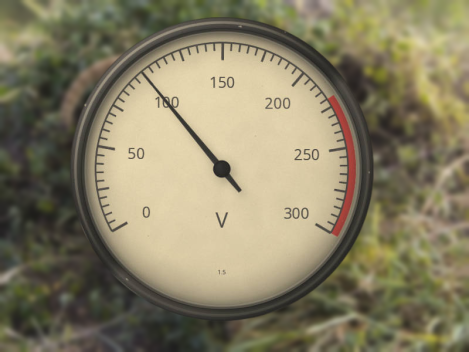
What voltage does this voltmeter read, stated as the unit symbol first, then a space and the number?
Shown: V 100
